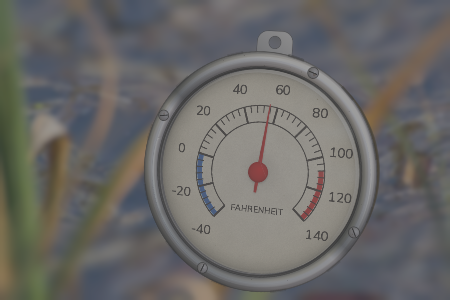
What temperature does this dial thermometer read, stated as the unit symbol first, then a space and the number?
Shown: °F 56
